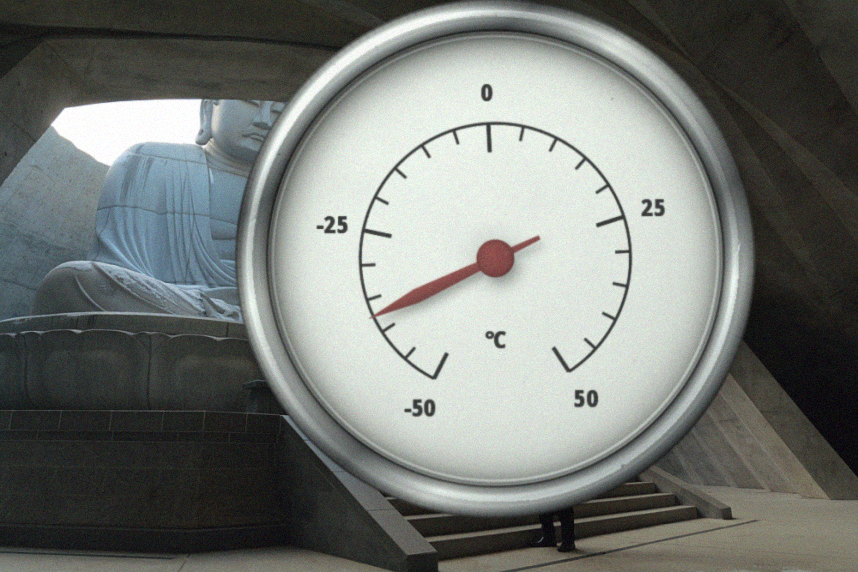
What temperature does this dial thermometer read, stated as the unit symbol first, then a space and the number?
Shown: °C -37.5
